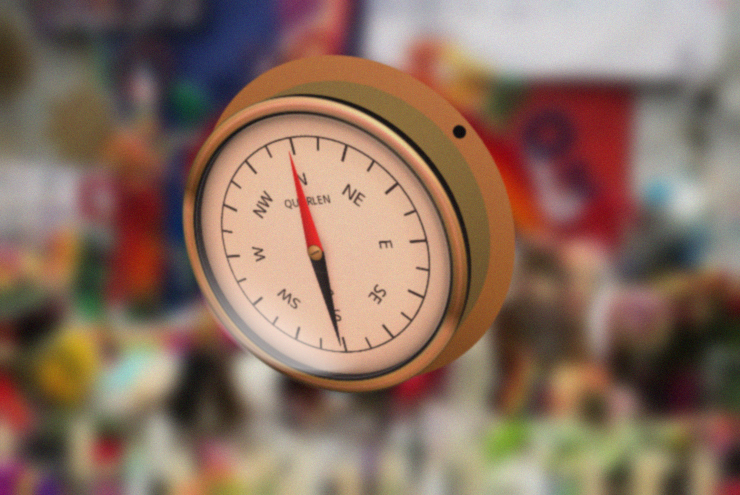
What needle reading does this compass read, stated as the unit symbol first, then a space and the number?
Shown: ° 0
